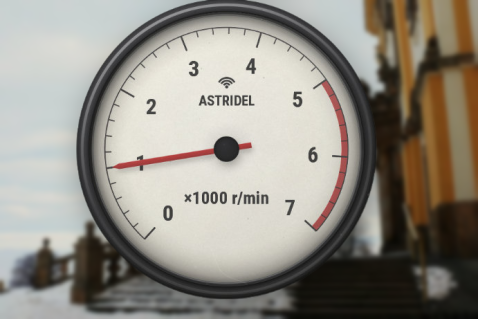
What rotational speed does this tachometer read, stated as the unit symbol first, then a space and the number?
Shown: rpm 1000
